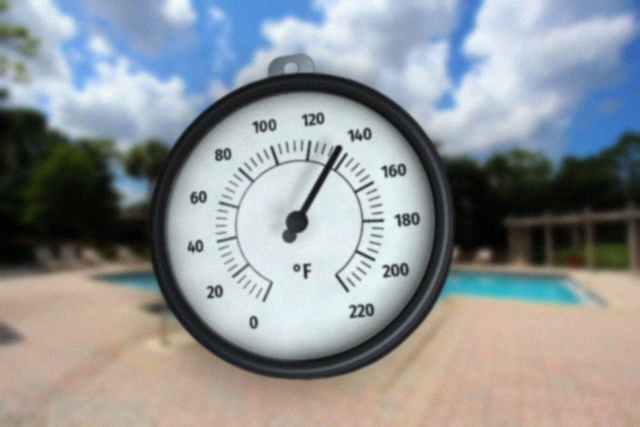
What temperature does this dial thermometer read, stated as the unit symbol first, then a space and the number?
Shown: °F 136
